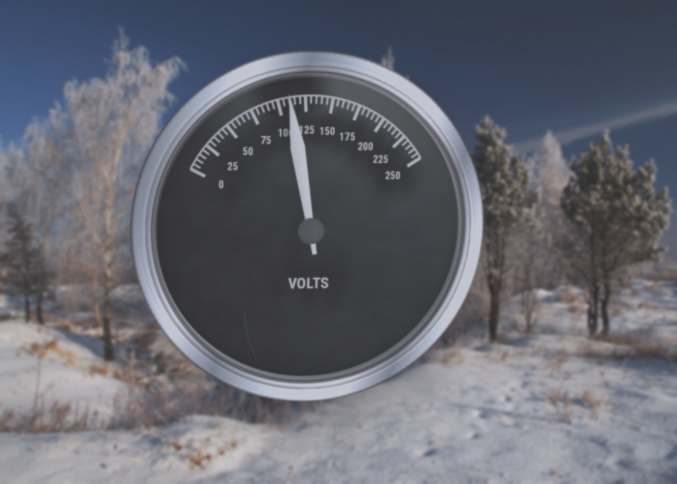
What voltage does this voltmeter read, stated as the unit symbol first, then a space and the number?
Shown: V 110
